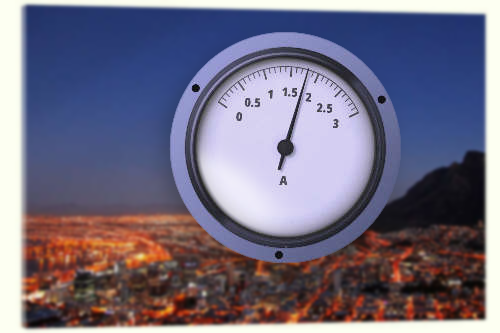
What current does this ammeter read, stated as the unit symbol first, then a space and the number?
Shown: A 1.8
